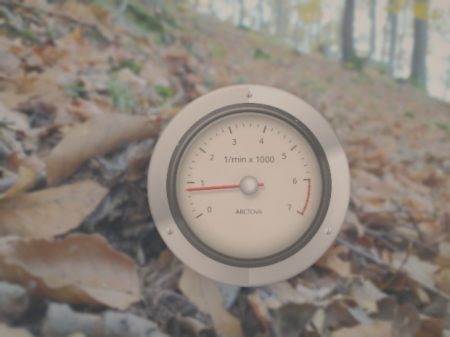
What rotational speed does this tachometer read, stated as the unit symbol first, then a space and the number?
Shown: rpm 800
